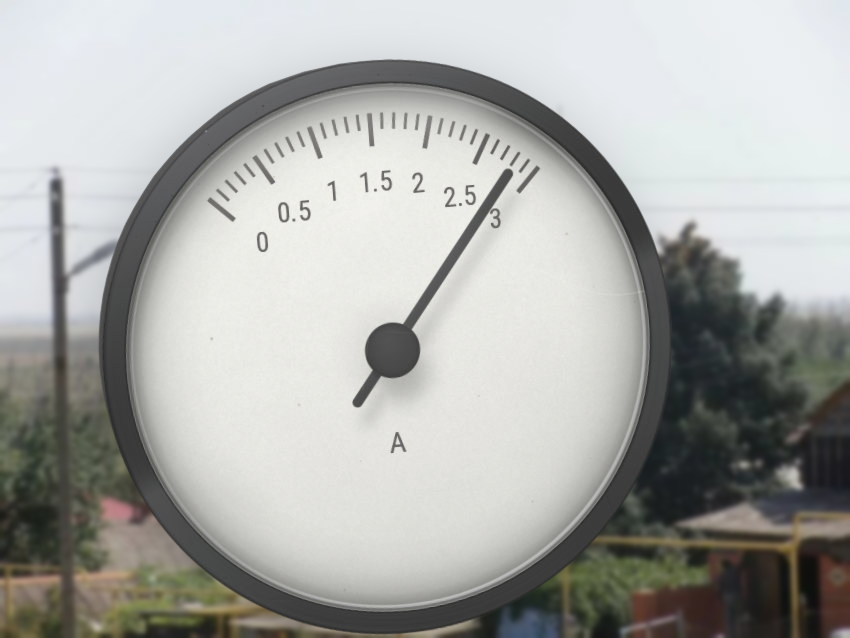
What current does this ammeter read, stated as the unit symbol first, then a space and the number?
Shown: A 2.8
